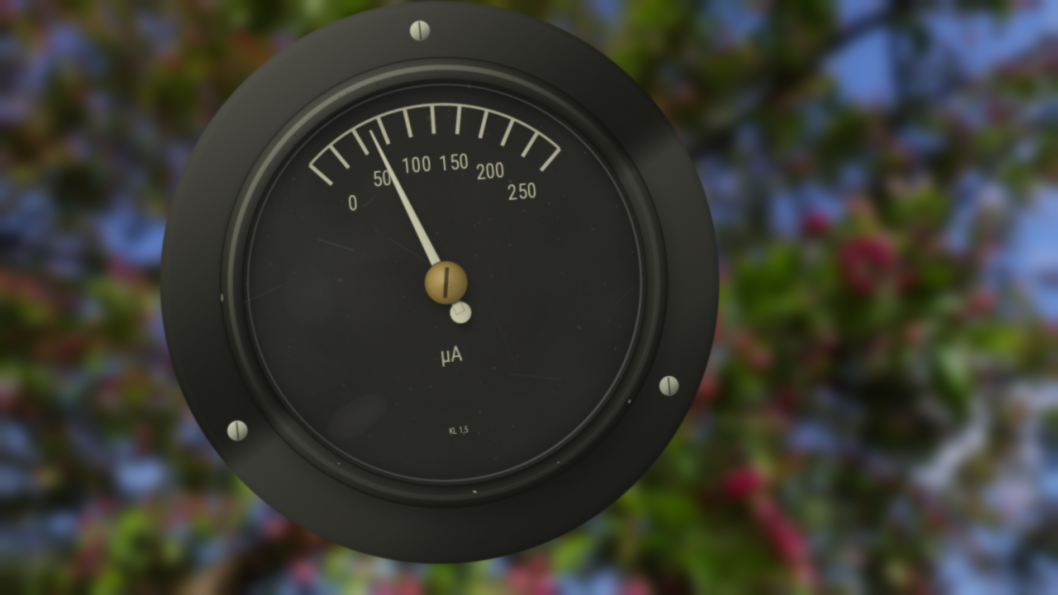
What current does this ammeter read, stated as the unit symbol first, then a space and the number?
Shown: µA 62.5
